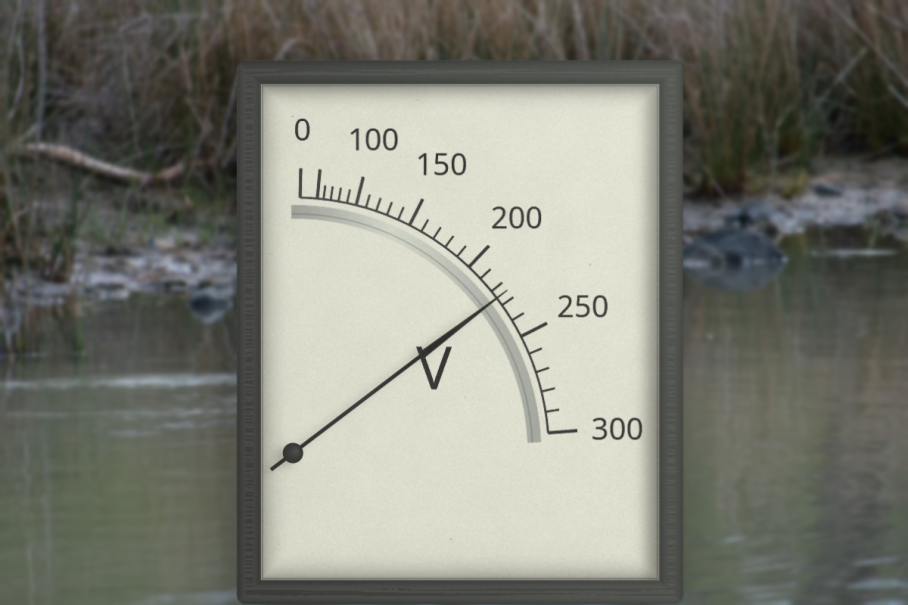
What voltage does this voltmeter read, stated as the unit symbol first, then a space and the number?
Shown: V 225
